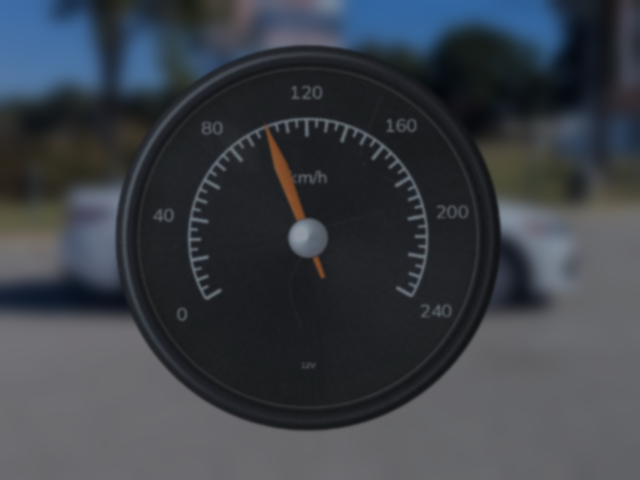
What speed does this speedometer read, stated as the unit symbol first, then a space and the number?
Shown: km/h 100
